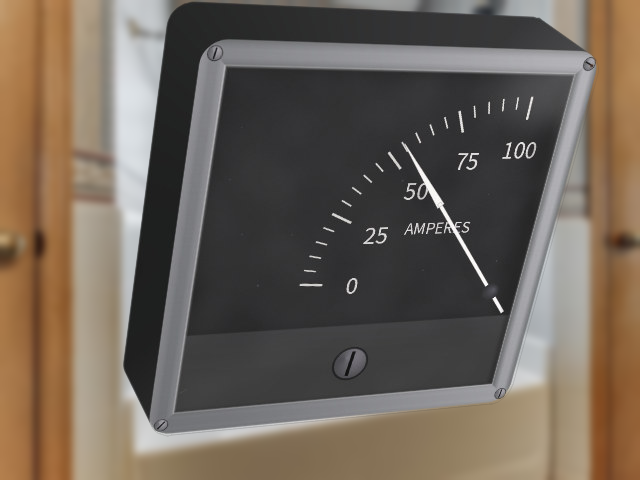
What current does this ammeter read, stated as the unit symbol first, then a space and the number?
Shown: A 55
